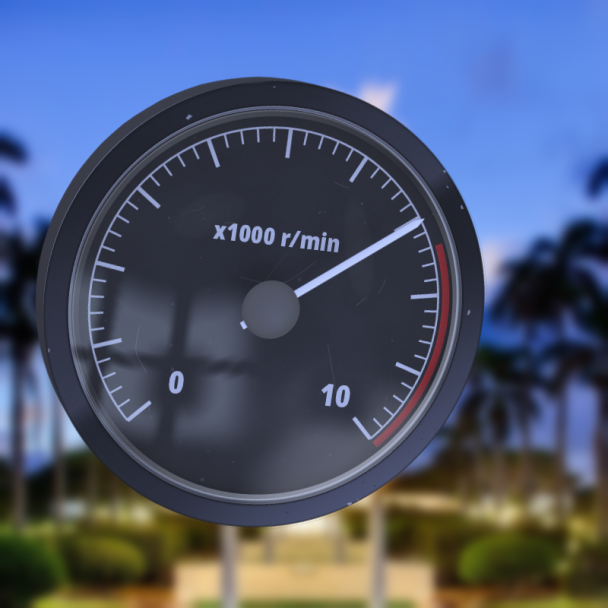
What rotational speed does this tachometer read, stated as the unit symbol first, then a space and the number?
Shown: rpm 7000
